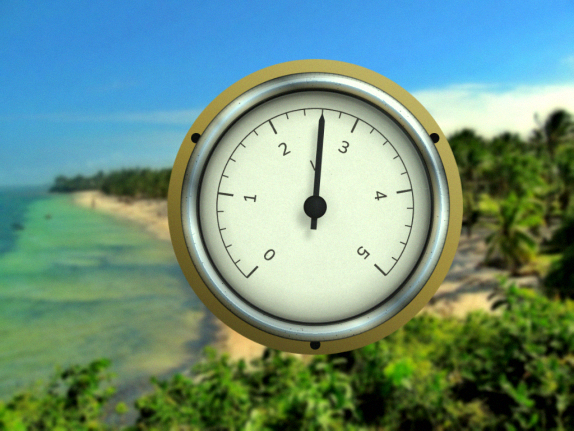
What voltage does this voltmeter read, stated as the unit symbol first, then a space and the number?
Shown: V 2.6
